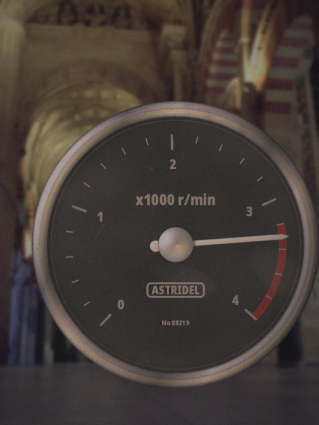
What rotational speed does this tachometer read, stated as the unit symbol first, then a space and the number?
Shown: rpm 3300
